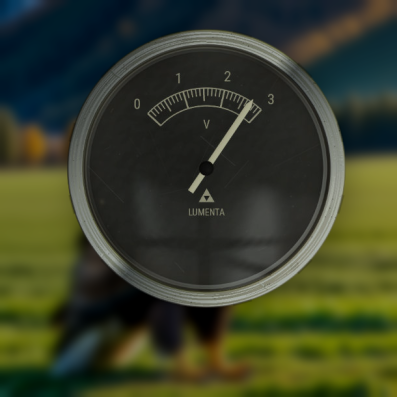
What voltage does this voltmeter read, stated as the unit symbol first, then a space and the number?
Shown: V 2.7
